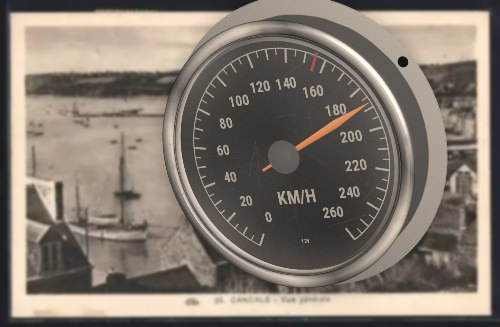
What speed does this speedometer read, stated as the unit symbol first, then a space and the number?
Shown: km/h 187.5
